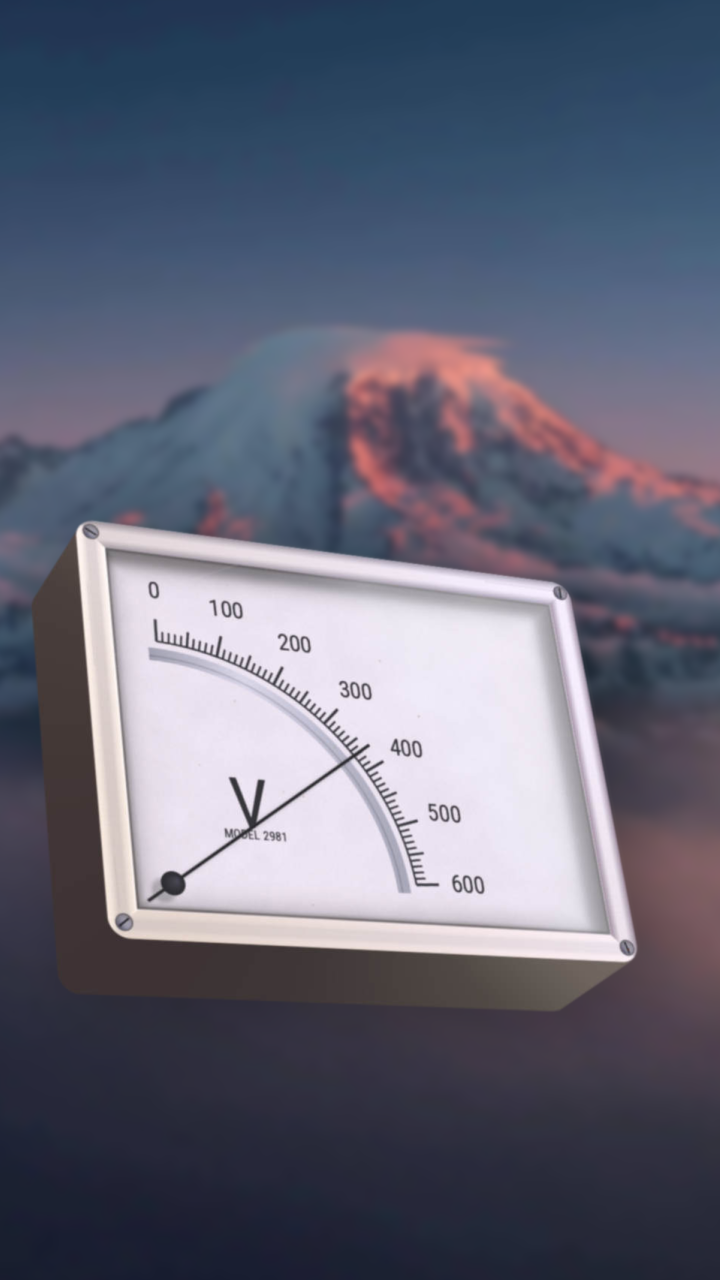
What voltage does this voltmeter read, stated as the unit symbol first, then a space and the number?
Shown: V 370
